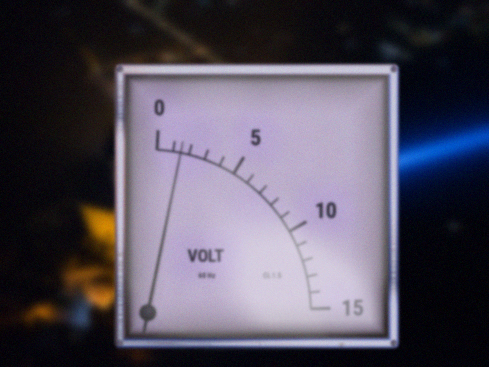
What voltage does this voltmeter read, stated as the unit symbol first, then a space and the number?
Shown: V 1.5
